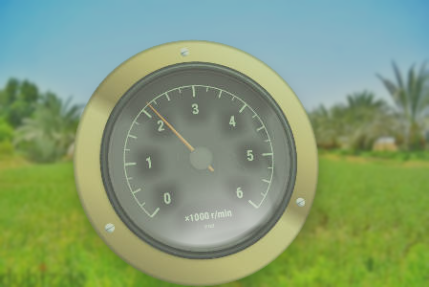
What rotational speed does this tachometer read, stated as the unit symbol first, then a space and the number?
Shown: rpm 2125
